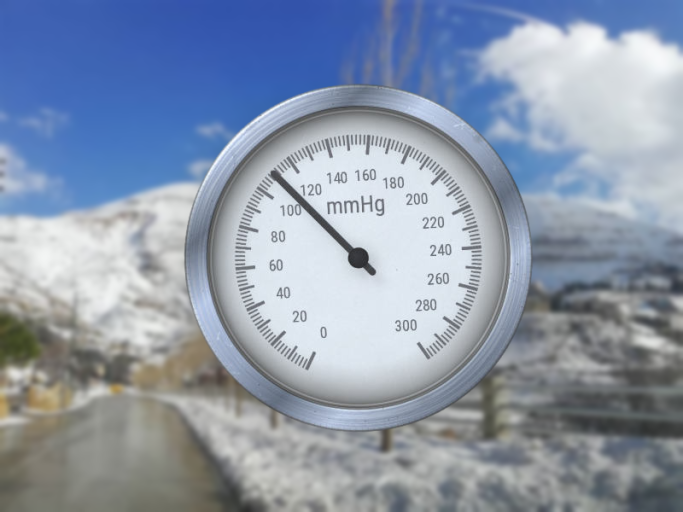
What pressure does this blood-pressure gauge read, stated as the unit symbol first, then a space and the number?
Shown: mmHg 110
